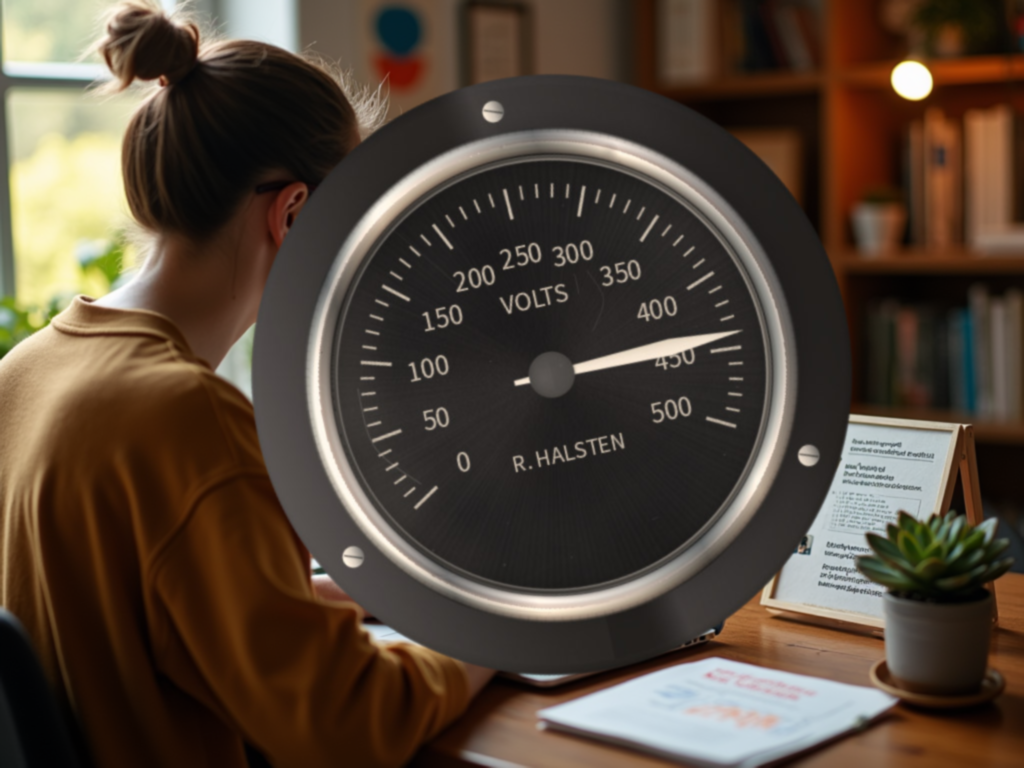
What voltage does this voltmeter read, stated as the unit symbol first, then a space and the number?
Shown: V 440
